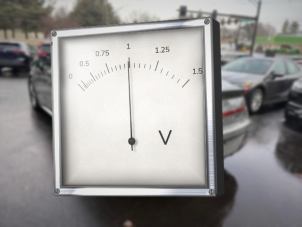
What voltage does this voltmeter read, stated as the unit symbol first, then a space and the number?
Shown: V 1
